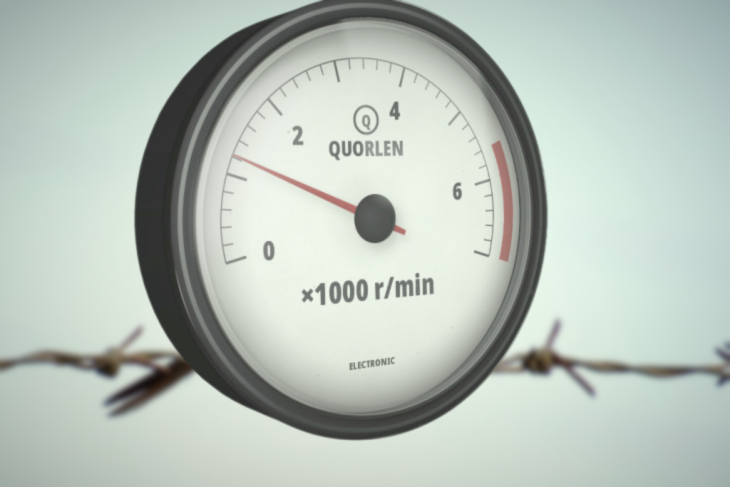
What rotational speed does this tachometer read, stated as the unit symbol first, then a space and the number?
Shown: rpm 1200
